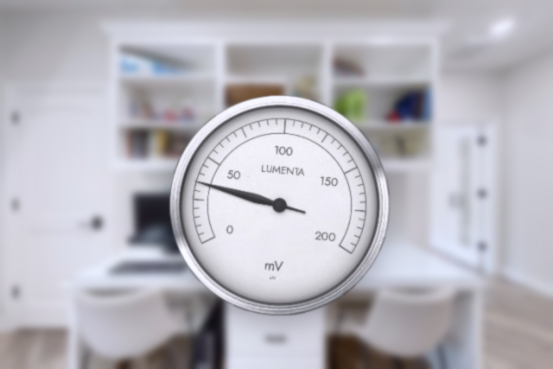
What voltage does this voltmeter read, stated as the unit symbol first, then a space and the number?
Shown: mV 35
